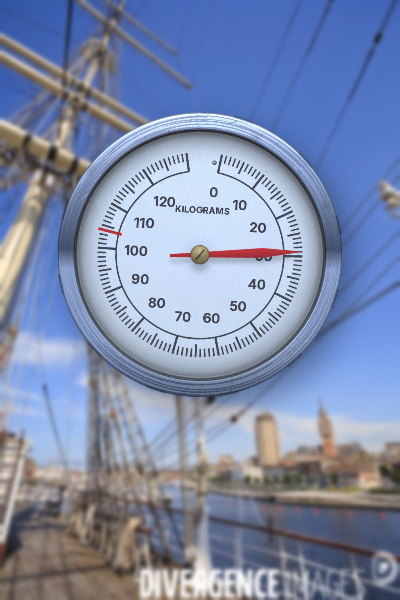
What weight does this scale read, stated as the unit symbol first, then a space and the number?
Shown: kg 29
